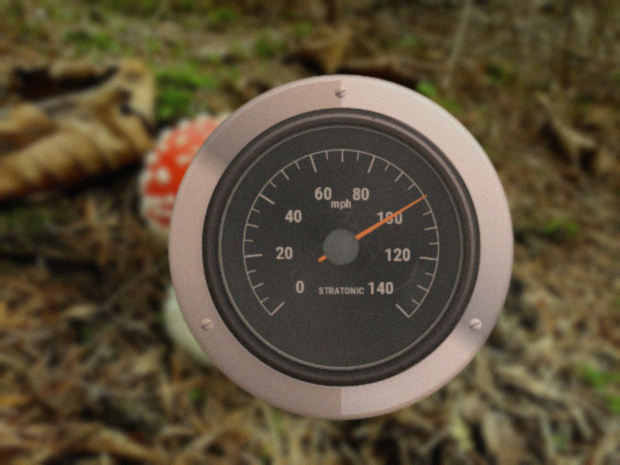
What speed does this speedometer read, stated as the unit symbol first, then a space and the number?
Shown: mph 100
